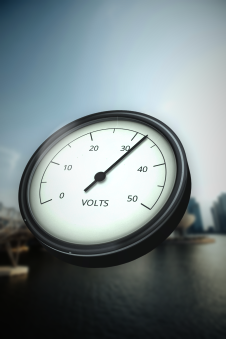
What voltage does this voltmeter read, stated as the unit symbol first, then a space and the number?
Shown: V 32.5
